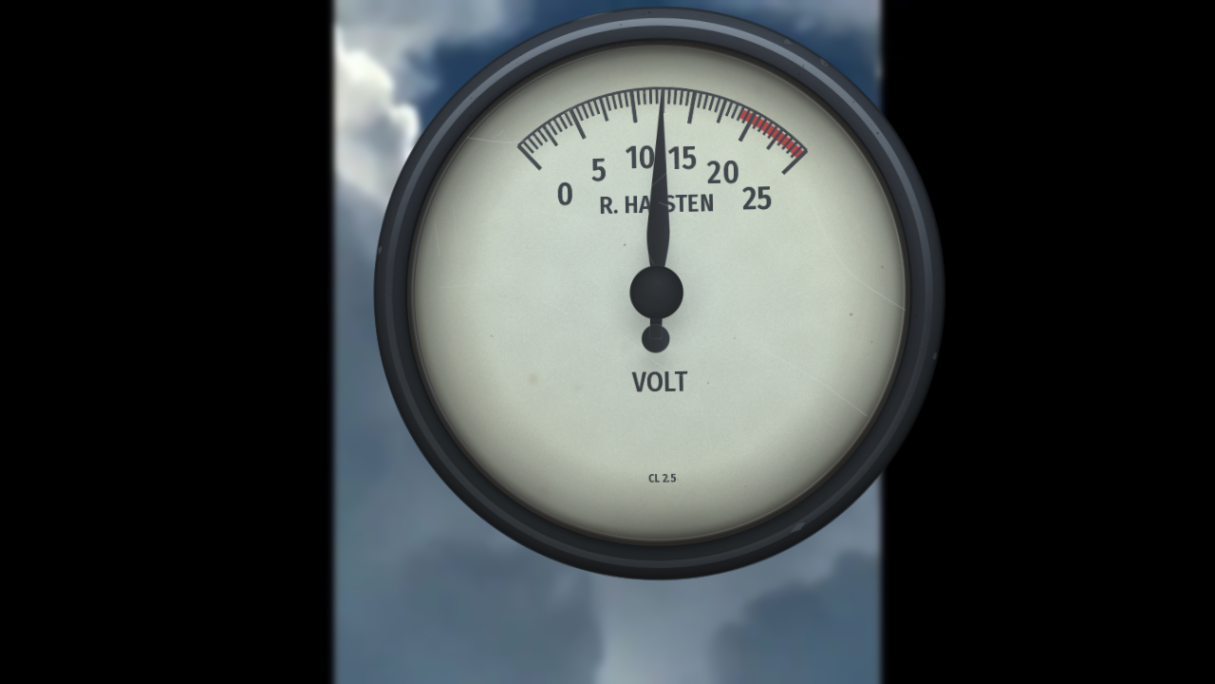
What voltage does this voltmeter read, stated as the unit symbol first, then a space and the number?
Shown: V 12.5
